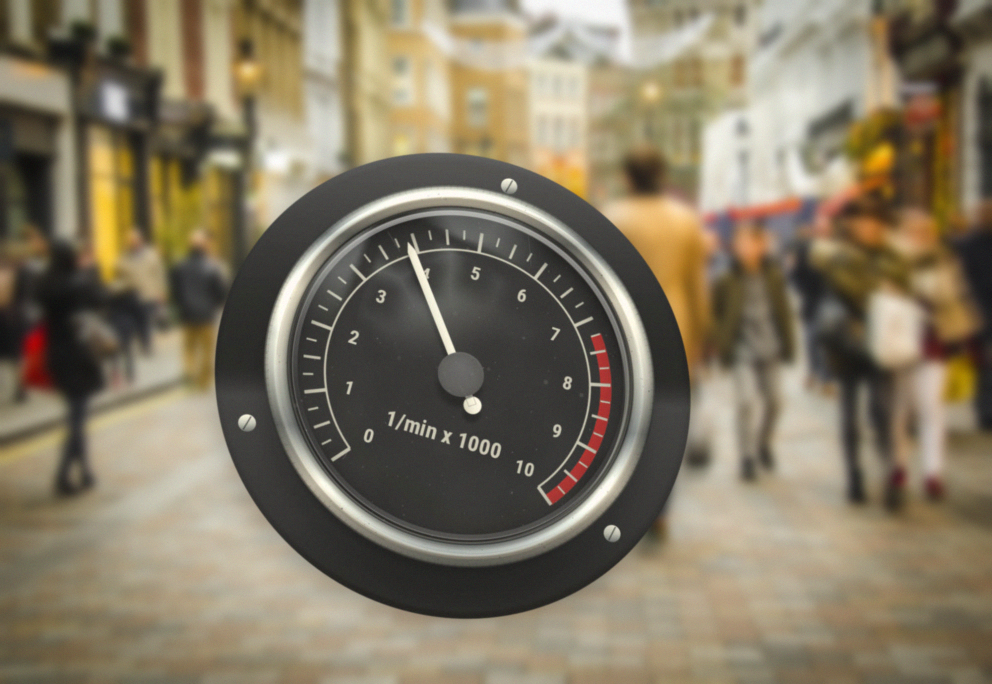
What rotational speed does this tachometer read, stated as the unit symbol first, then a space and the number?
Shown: rpm 3875
